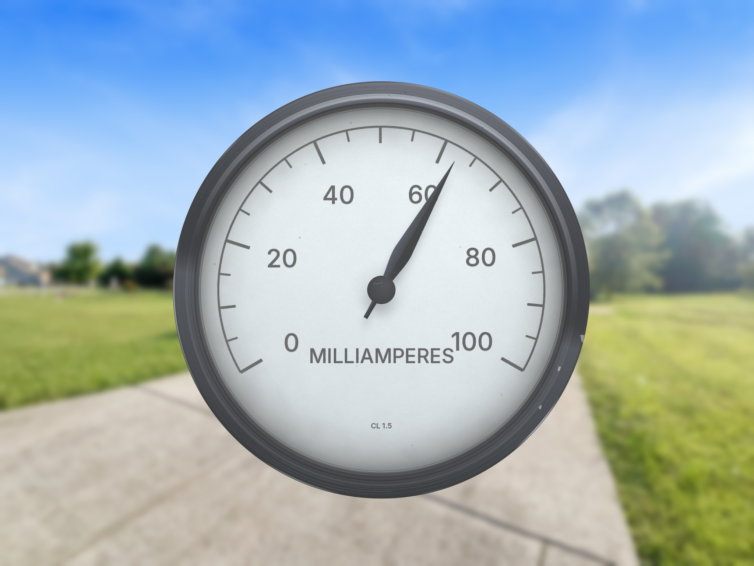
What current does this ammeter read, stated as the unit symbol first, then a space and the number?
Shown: mA 62.5
